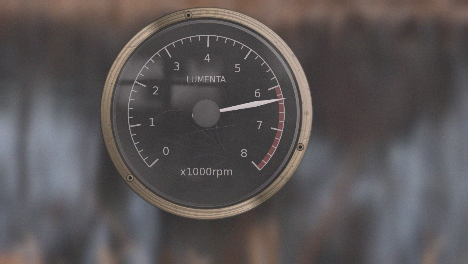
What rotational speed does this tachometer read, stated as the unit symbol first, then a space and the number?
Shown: rpm 6300
